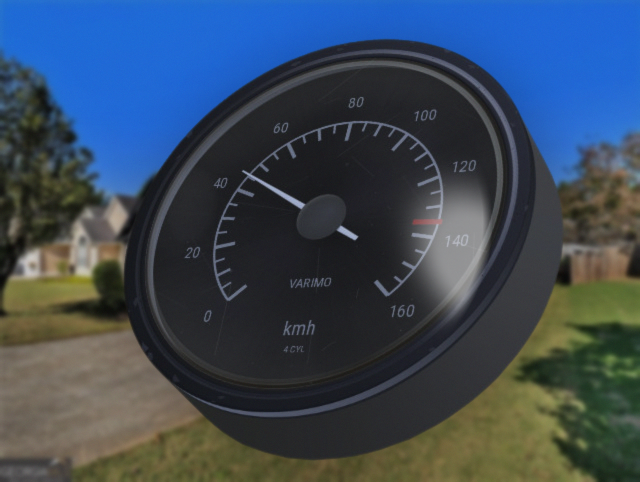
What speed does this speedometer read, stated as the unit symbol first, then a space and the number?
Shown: km/h 45
